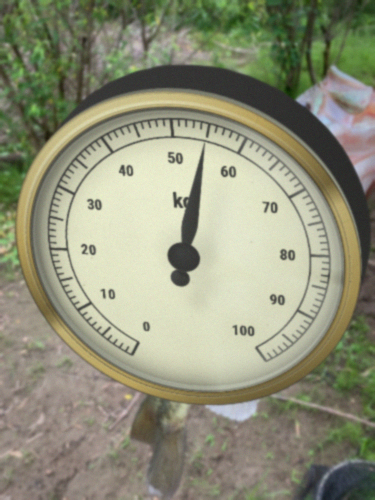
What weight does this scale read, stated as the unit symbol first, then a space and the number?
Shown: kg 55
